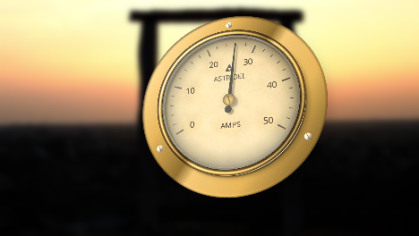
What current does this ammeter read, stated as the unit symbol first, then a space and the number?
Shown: A 26
